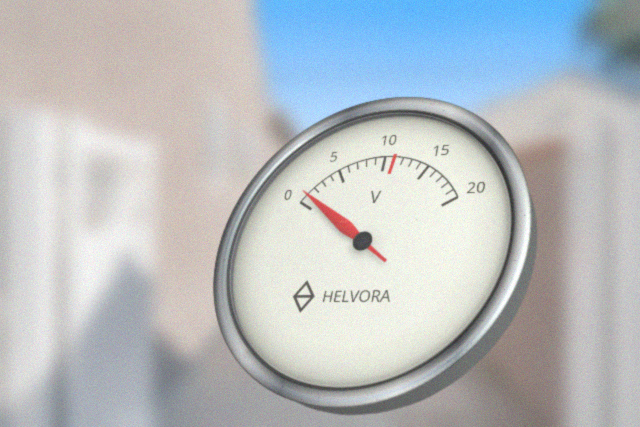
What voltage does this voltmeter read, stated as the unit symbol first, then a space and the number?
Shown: V 1
